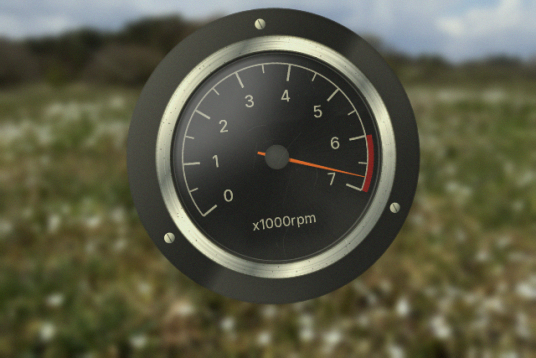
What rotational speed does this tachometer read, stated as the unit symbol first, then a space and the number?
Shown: rpm 6750
